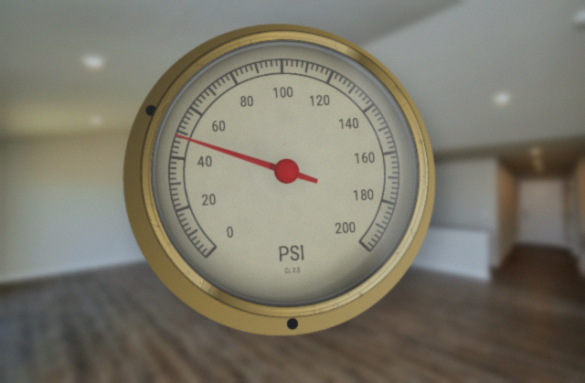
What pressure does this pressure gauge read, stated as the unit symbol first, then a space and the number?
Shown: psi 48
